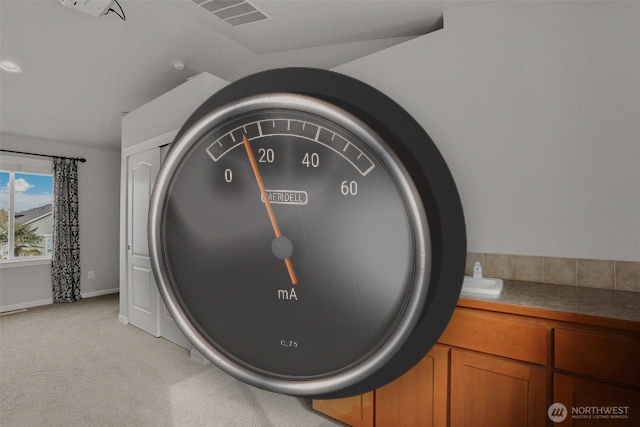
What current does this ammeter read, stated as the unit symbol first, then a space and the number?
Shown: mA 15
